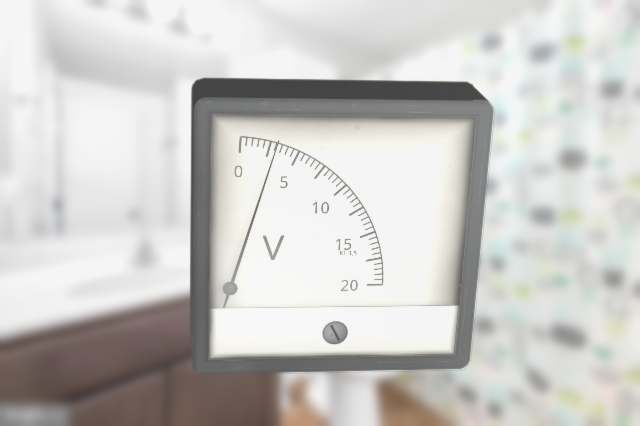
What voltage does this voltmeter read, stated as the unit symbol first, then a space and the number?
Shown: V 3
